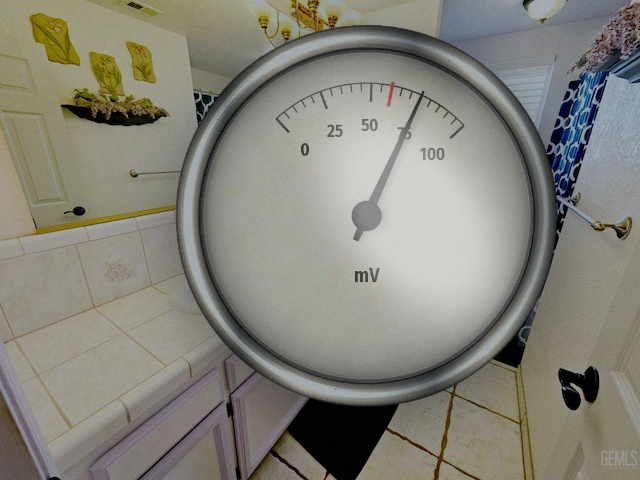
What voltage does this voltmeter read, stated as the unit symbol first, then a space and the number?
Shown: mV 75
